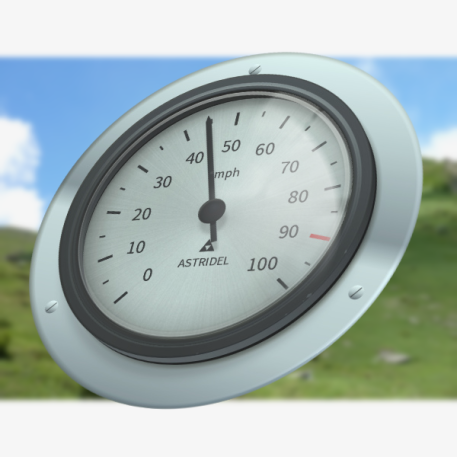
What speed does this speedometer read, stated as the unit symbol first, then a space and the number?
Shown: mph 45
